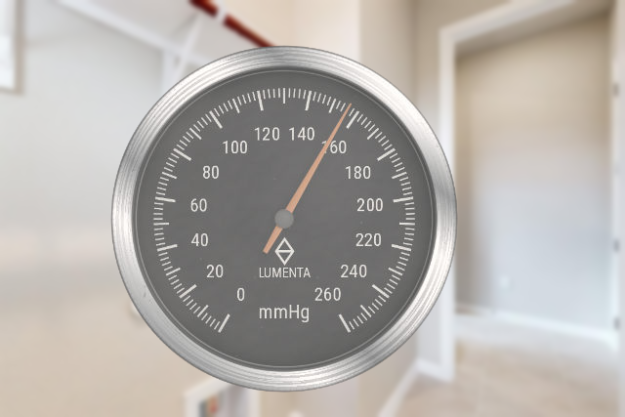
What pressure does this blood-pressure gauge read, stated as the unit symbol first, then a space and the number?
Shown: mmHg 156
